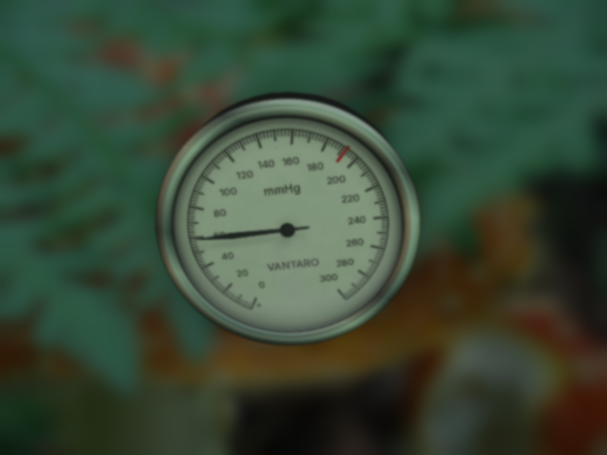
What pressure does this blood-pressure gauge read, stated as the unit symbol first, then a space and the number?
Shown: mmHg 60
